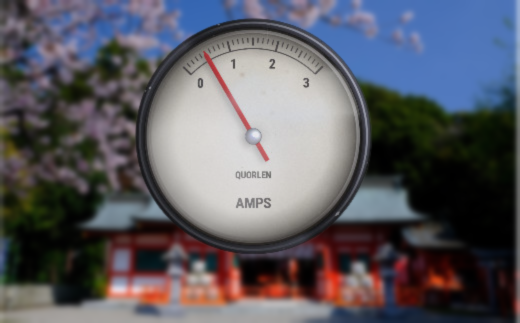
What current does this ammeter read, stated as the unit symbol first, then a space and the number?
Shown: A 0.5
